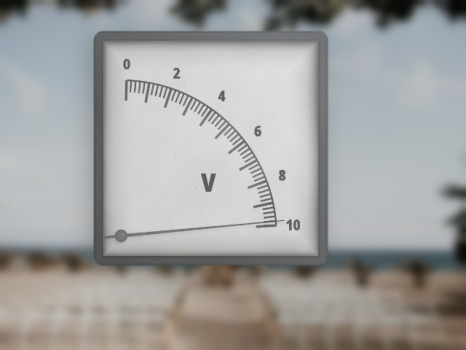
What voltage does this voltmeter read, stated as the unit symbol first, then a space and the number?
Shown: V 9.8
